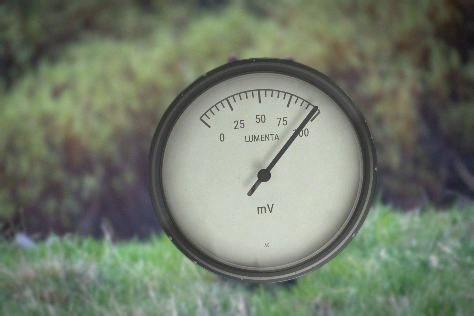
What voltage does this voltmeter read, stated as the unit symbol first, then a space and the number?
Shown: mV 95
